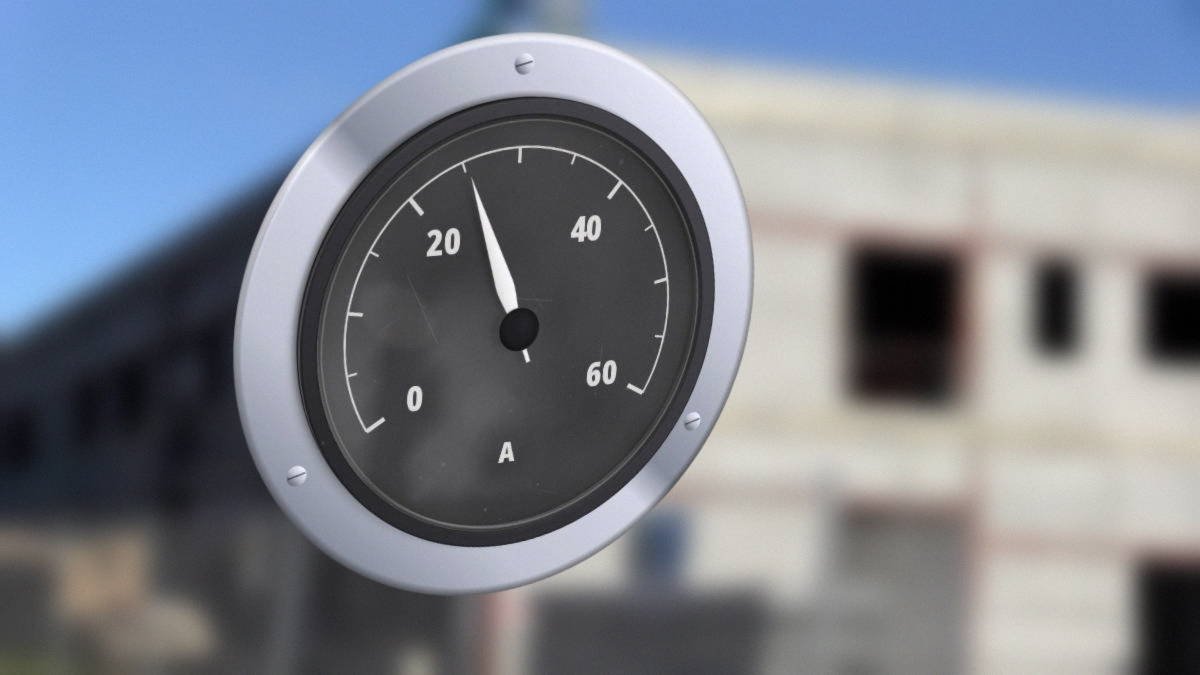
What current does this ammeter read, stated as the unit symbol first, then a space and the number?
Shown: A 25
